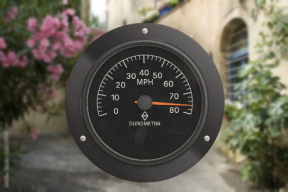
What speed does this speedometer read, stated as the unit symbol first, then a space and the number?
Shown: mph 76
